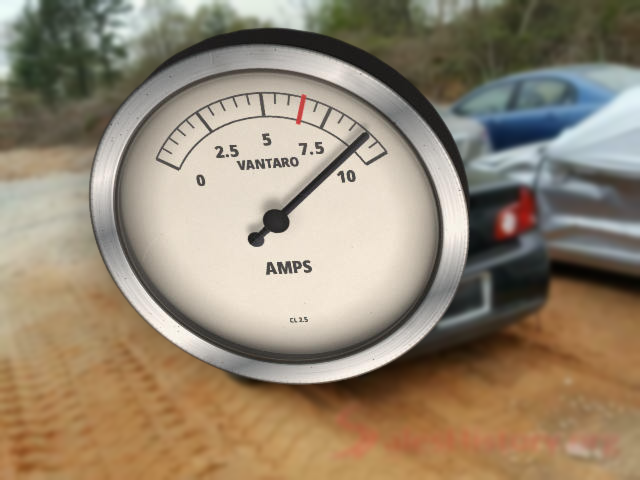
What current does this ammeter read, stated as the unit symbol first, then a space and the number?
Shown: A 9
